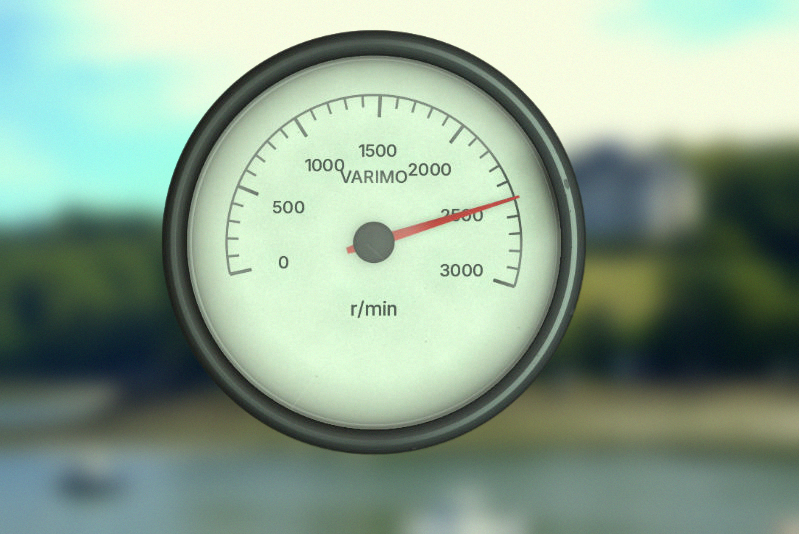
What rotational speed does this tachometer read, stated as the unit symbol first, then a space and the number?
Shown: rpm 2500
